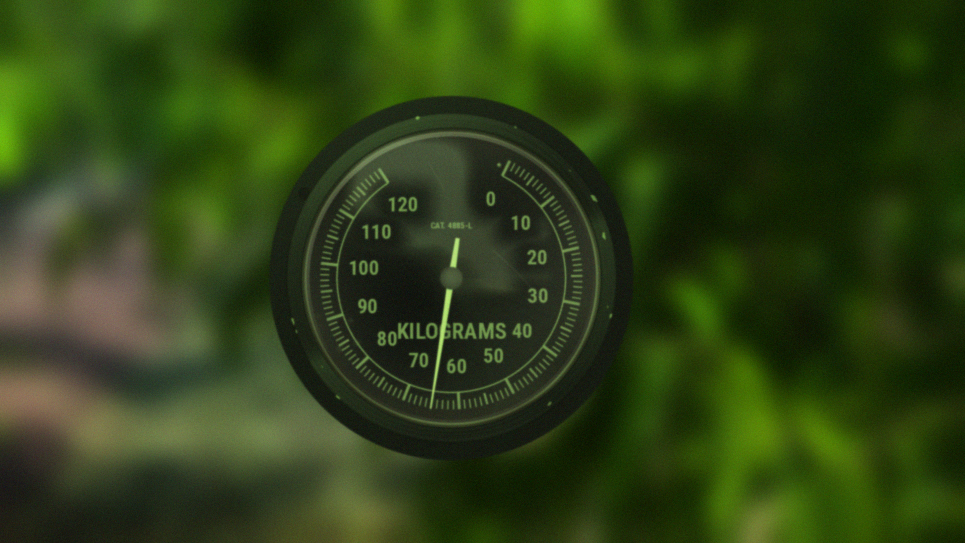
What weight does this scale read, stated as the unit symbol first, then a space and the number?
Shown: kg 65
